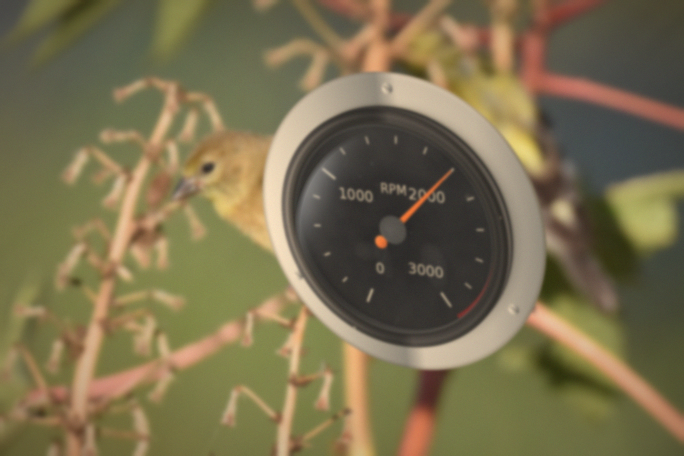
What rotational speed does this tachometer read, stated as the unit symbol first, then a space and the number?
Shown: rpm 2000
